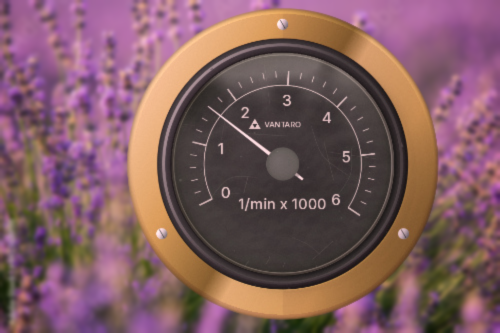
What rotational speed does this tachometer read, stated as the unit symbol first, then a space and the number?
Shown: rpm 1600
